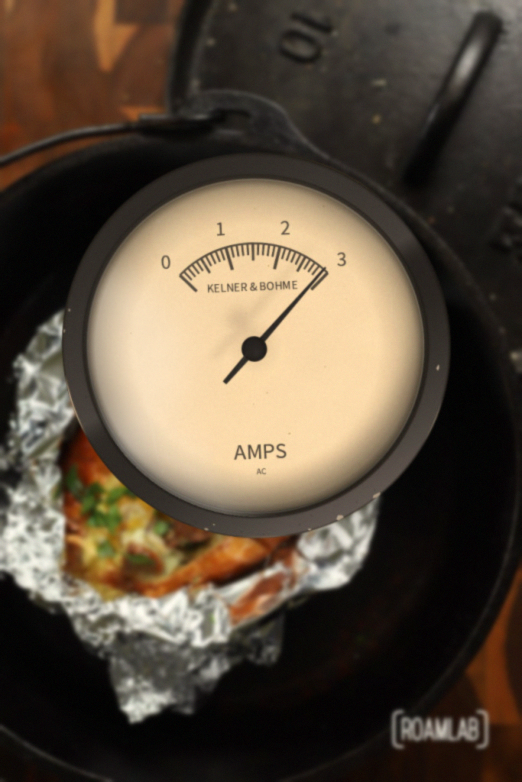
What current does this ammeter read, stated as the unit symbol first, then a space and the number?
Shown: A 2.9
